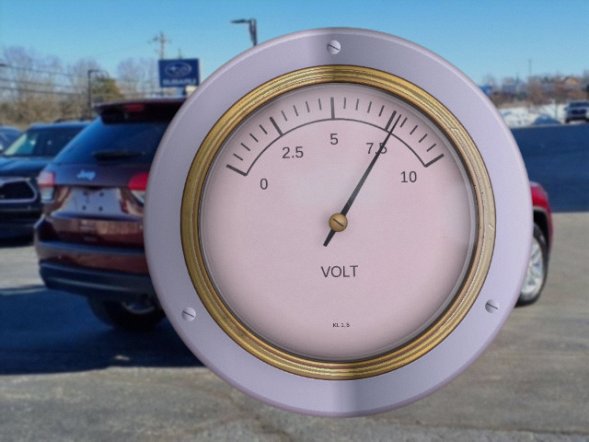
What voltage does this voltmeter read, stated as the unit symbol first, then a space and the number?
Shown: V 7.75
